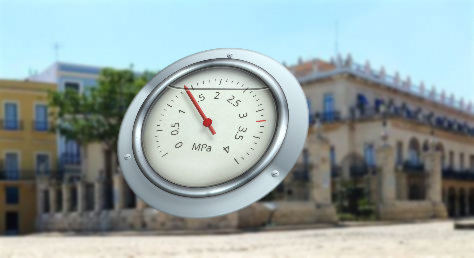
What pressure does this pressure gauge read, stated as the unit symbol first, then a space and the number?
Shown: MPa 1.4
